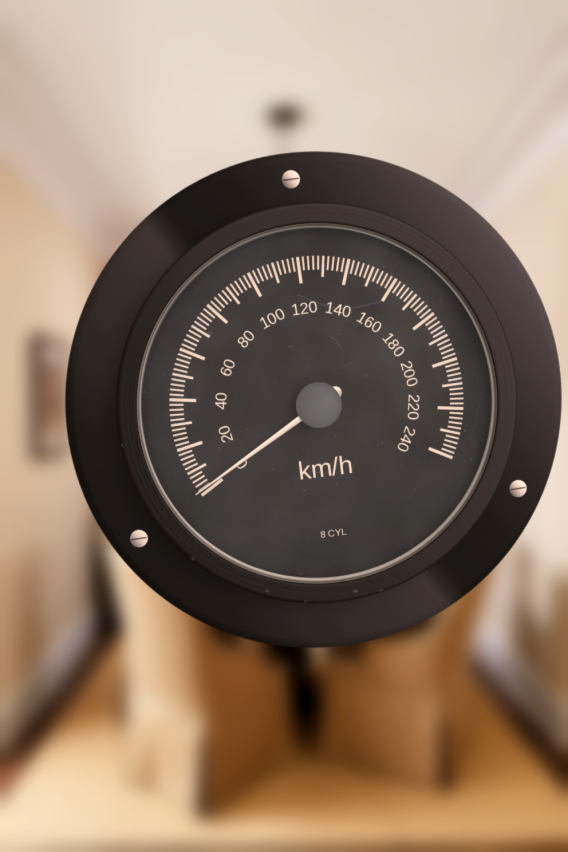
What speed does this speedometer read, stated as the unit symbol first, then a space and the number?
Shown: km/h 2
